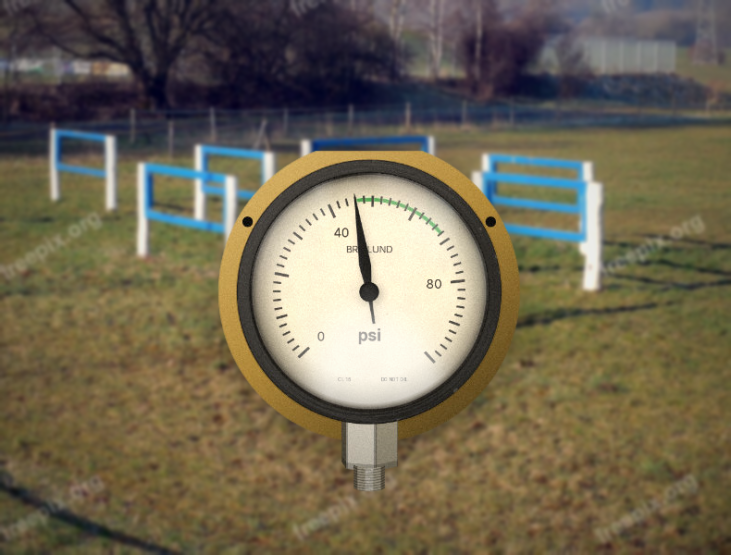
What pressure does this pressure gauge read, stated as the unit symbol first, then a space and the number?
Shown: psi 46
